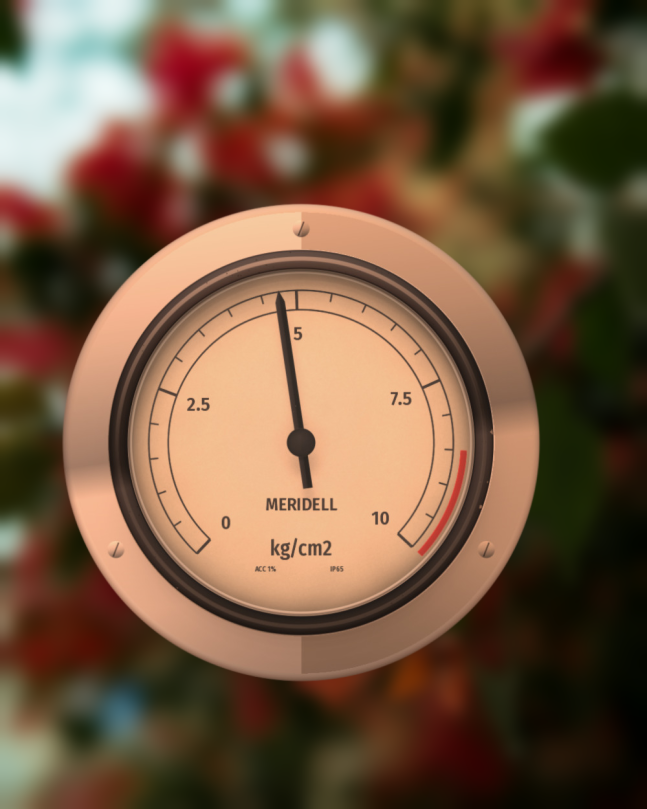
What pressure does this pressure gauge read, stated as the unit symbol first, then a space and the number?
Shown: kg/cm² 4.75
